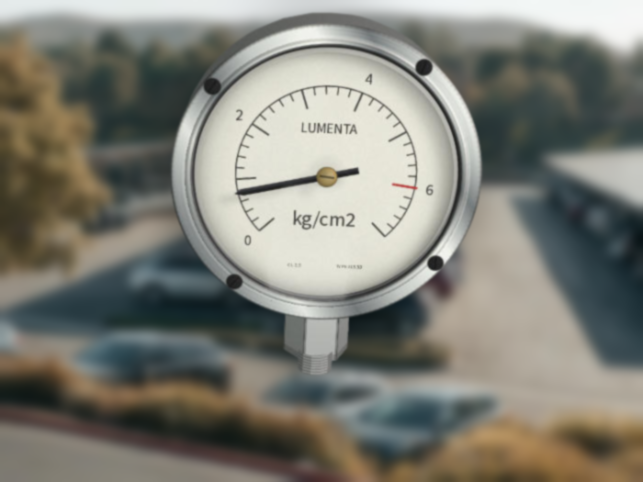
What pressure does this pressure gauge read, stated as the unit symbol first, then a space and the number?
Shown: kg/cm² 0.8
